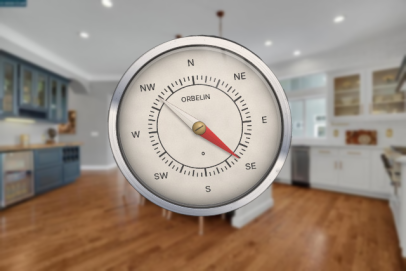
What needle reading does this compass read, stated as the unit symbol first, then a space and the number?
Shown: ° 135
